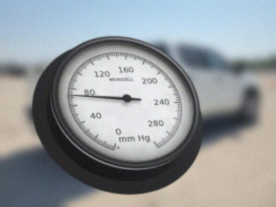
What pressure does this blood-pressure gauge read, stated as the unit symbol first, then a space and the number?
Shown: mmHg 70
